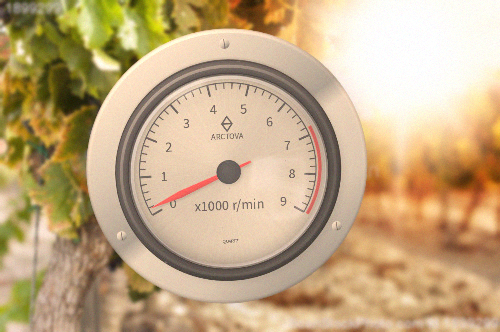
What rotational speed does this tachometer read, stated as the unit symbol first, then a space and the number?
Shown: rpm 200
